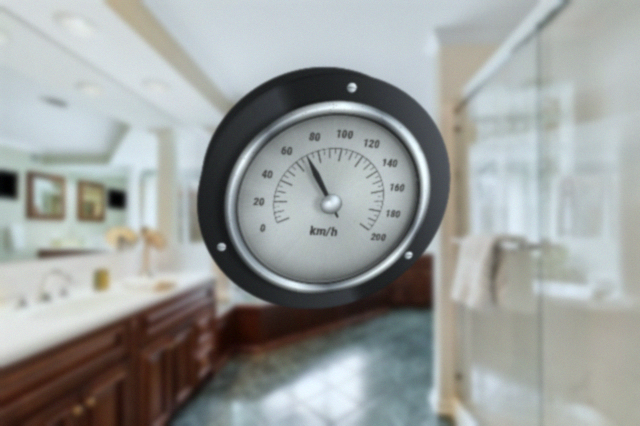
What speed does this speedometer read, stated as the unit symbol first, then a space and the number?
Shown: km/h 70
